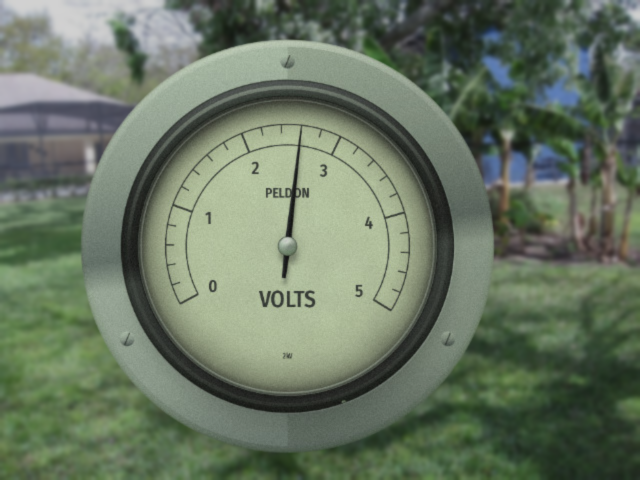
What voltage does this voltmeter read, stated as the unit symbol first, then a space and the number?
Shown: V 2.6
